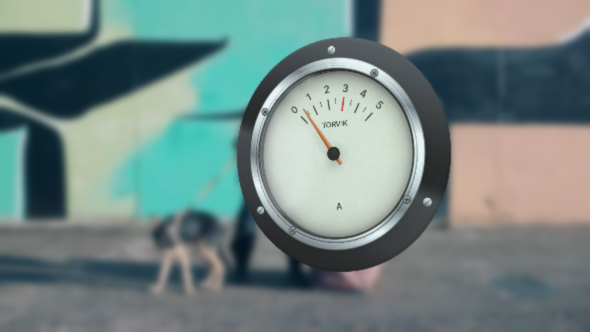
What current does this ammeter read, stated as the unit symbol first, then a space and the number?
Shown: A 0.5
